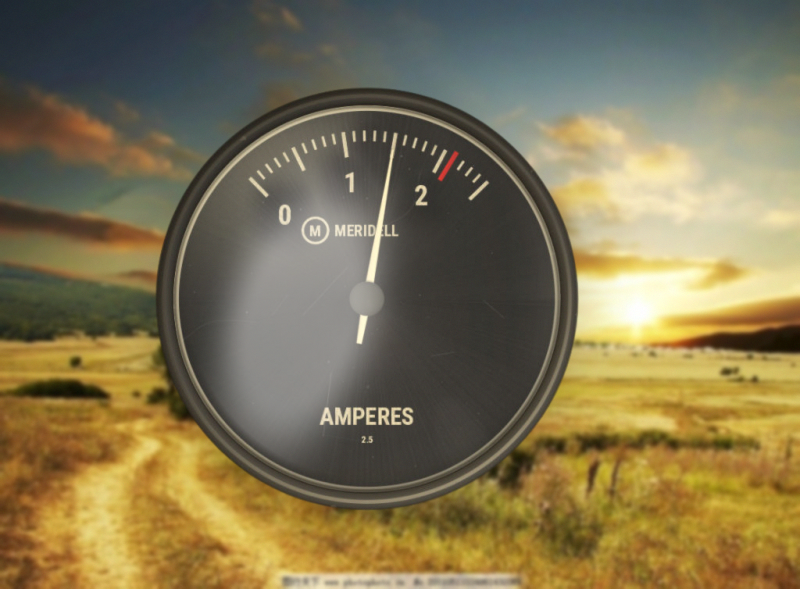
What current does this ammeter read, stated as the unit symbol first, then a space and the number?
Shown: A 1.5
